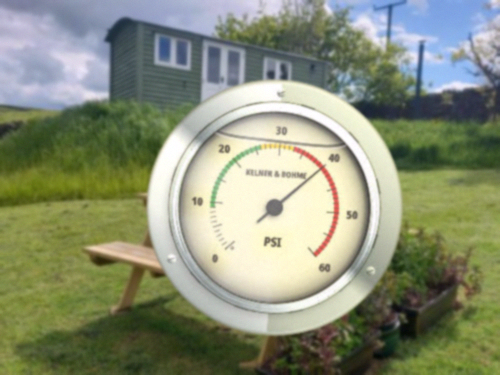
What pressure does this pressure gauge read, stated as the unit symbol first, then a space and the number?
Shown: psi 40
